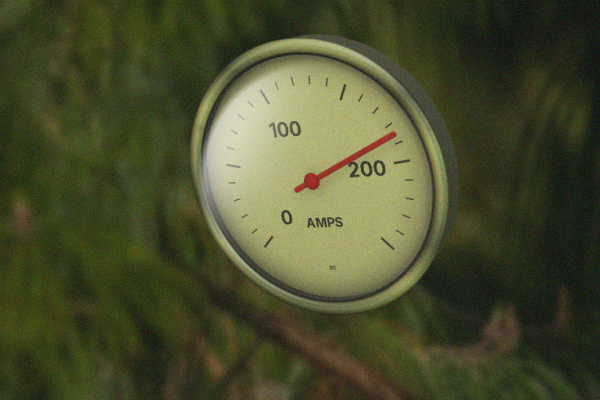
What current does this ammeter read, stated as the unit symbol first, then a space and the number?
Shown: A 185
